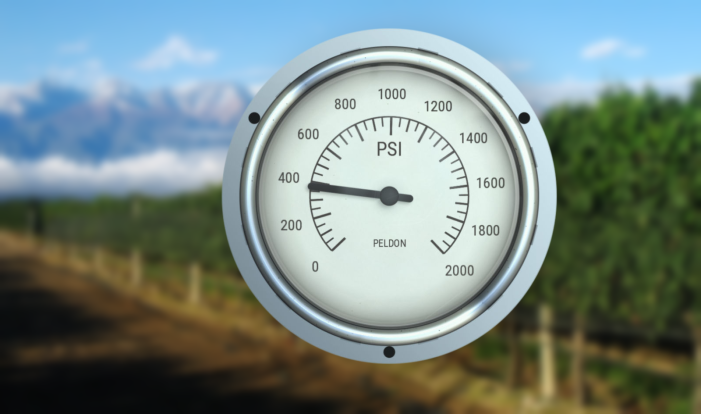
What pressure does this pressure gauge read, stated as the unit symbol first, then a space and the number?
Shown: psi 375
